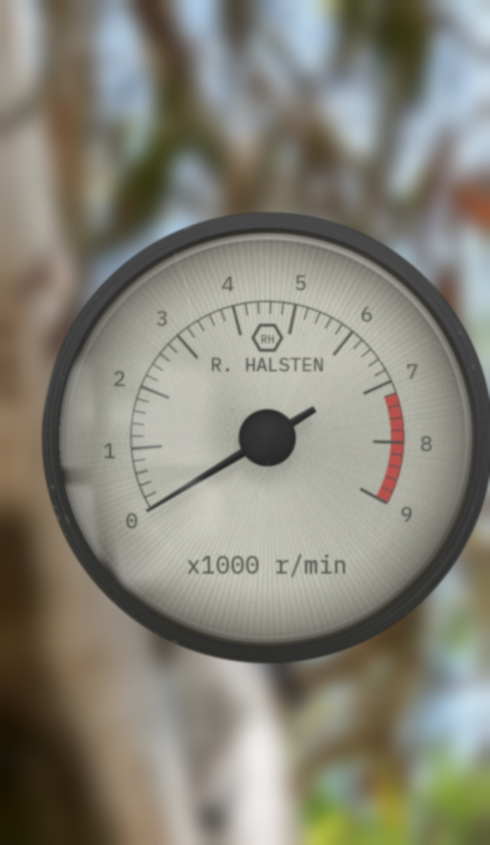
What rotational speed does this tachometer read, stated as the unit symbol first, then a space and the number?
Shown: rpm 0
